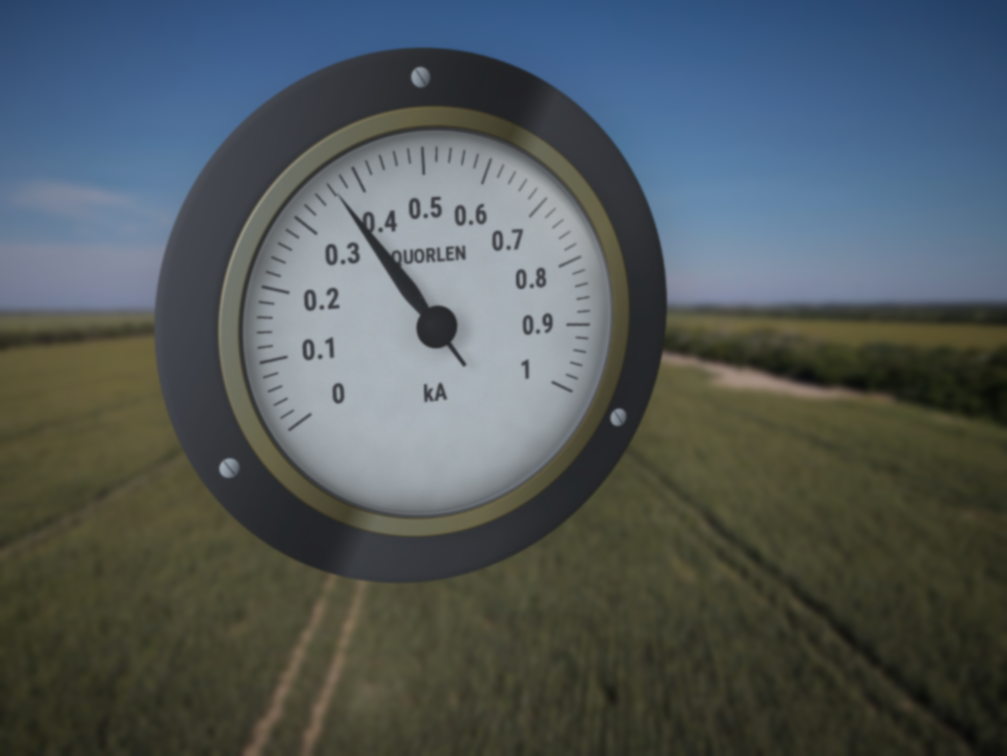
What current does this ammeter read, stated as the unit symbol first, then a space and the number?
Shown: kA 0.36
